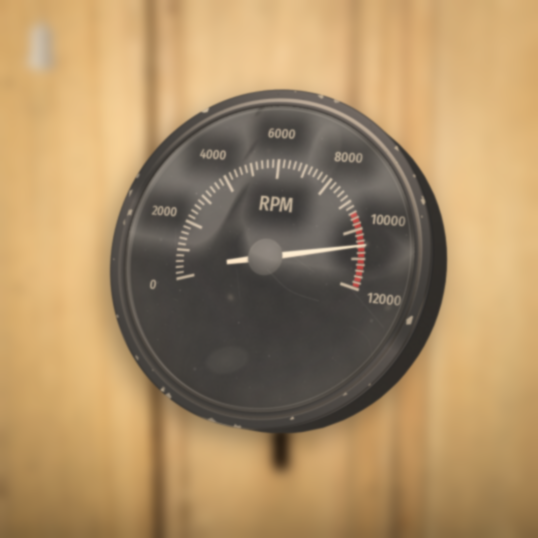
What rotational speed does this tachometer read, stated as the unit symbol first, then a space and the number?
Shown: rpm 10600
